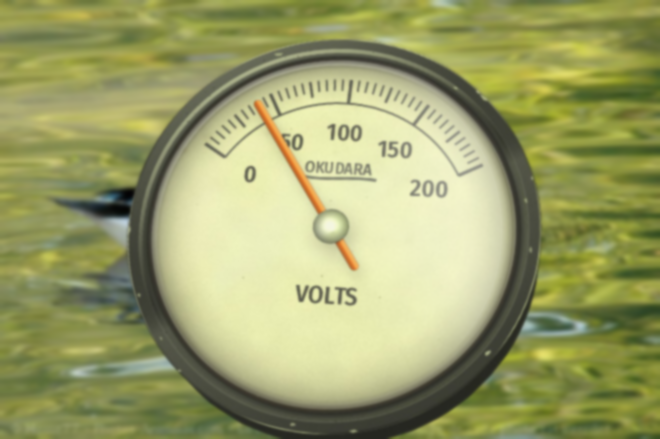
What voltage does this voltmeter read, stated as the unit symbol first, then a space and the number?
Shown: V 40
